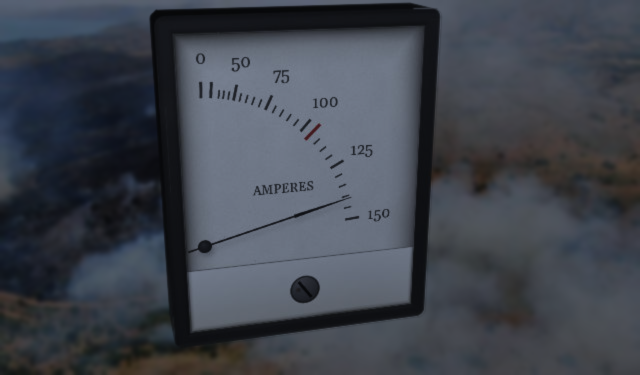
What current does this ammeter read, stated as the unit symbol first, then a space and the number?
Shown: A 140
